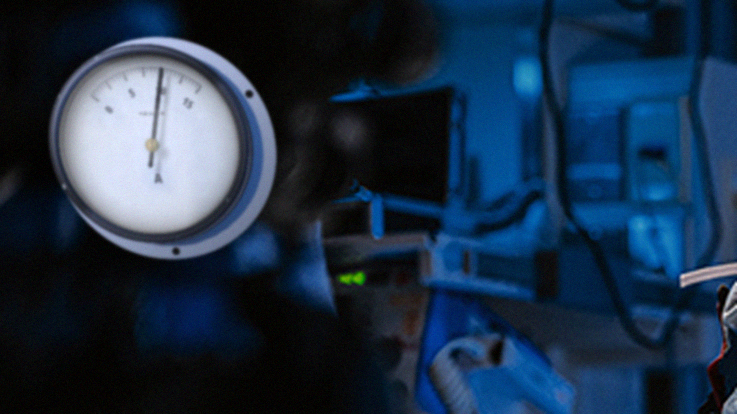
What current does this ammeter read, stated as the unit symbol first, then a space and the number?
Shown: A 10
